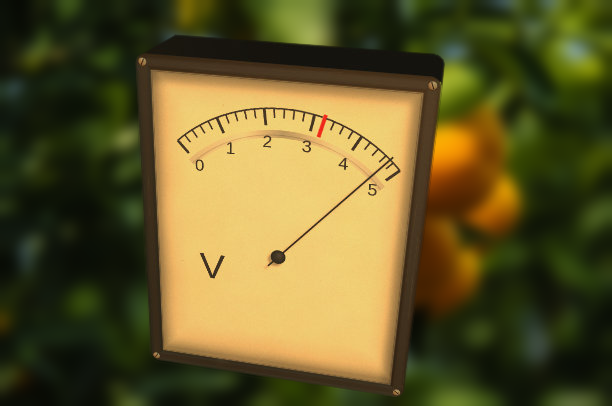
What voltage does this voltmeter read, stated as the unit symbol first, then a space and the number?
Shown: V 4.7
